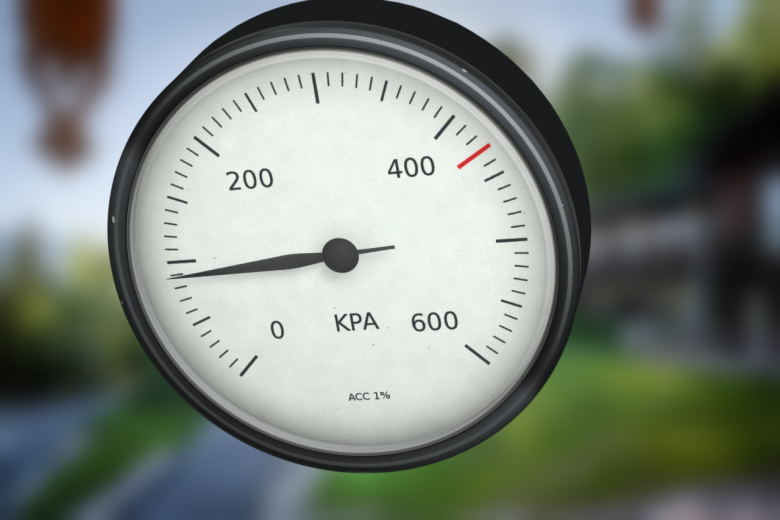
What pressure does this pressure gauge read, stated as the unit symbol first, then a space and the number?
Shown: kPa 90
